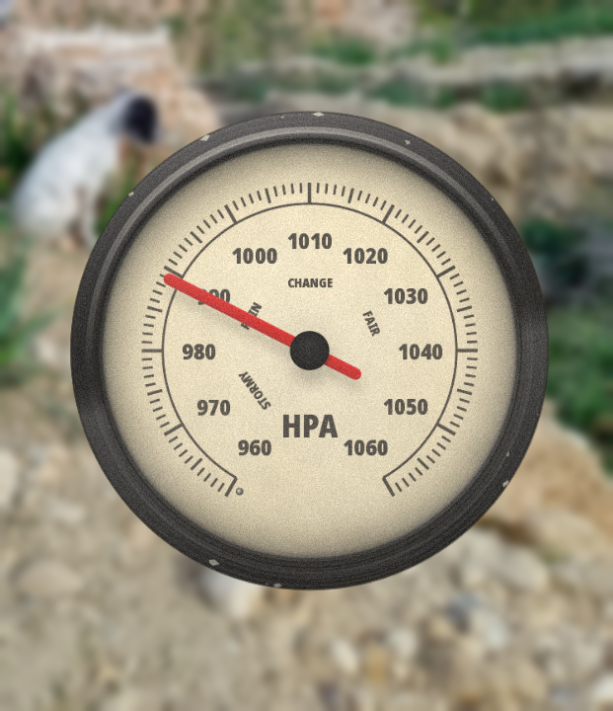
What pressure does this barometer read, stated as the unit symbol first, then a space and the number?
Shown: hPa 989
